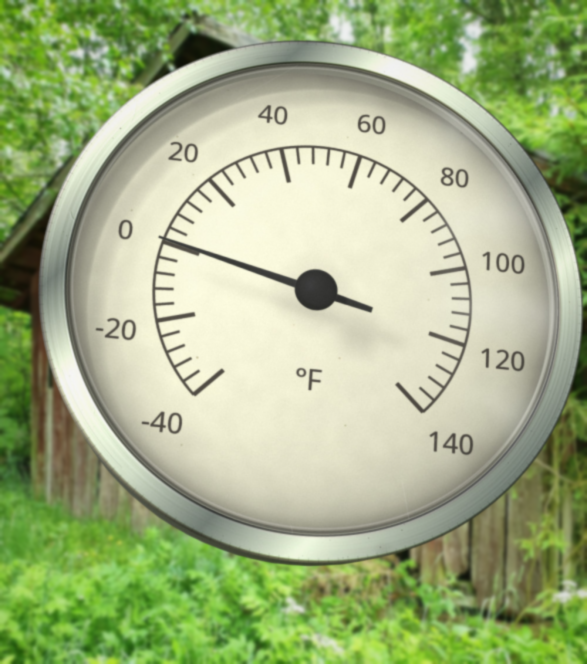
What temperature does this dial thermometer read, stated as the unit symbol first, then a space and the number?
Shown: °F 0
